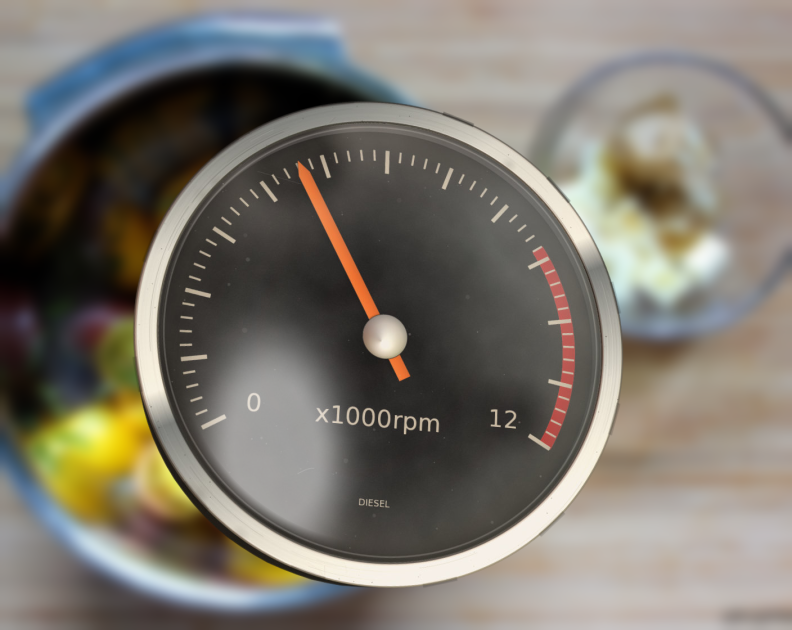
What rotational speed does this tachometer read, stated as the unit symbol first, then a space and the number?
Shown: rpm 4600
